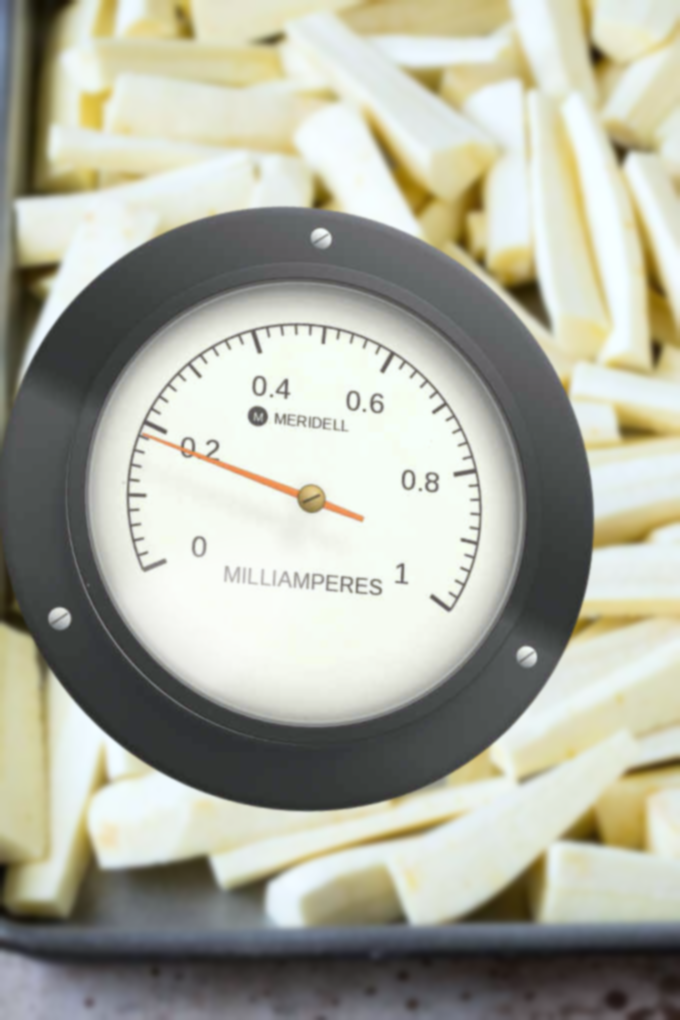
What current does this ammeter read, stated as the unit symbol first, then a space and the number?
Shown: mA 0.18
